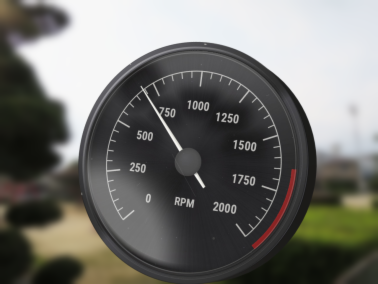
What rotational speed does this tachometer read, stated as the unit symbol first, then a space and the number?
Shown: rpm 700
